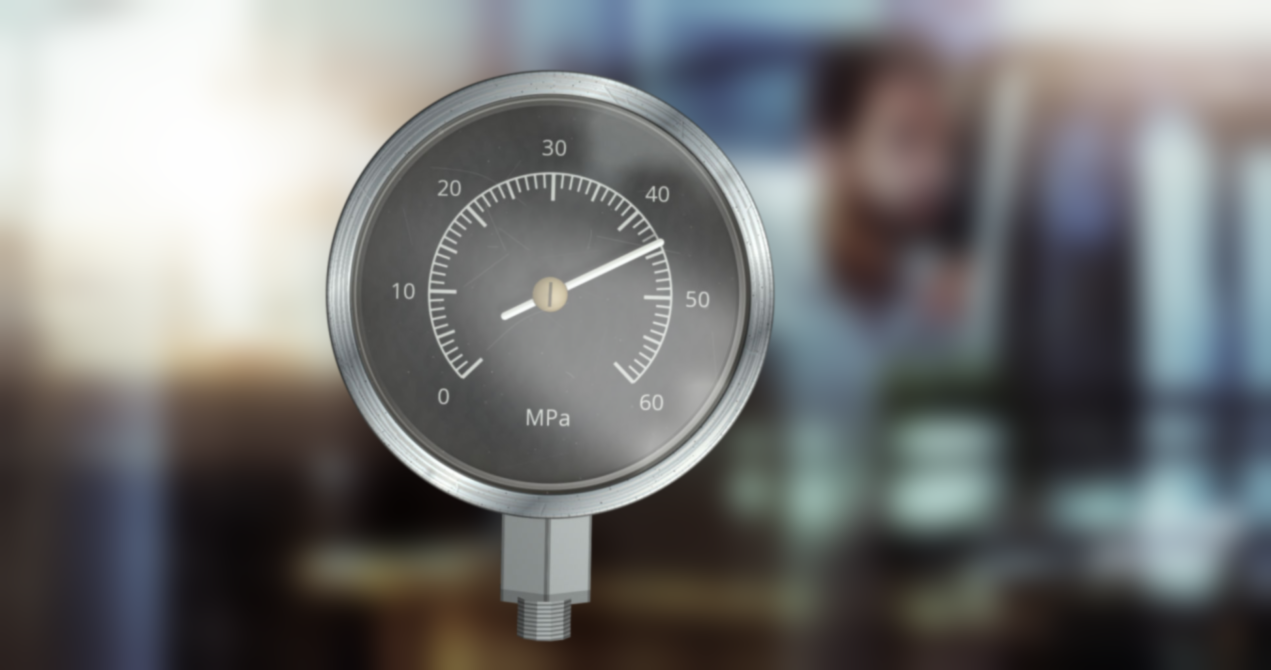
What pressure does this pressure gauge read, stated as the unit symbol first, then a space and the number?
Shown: MPa 44
